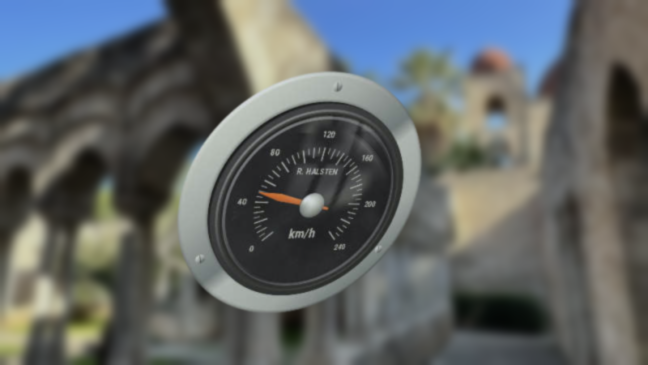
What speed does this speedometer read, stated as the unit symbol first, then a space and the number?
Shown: km/h 50
